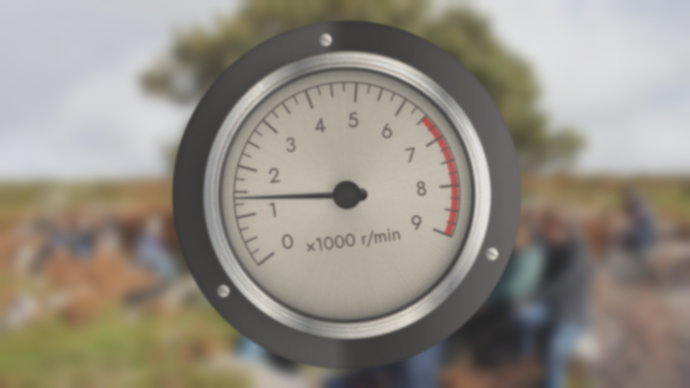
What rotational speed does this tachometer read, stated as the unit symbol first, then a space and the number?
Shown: rpm 1375
